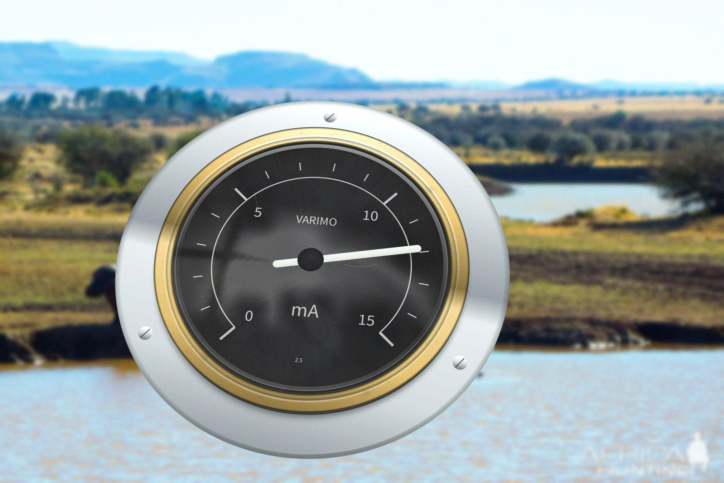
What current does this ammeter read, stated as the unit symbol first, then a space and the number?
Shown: mA 12
